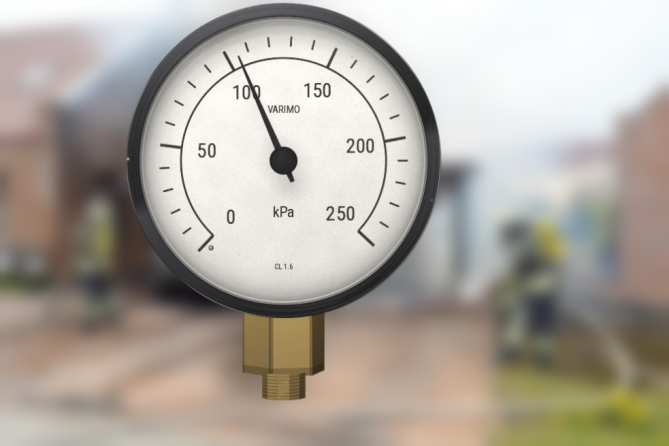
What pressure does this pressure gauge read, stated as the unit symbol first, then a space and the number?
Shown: kPa 105
